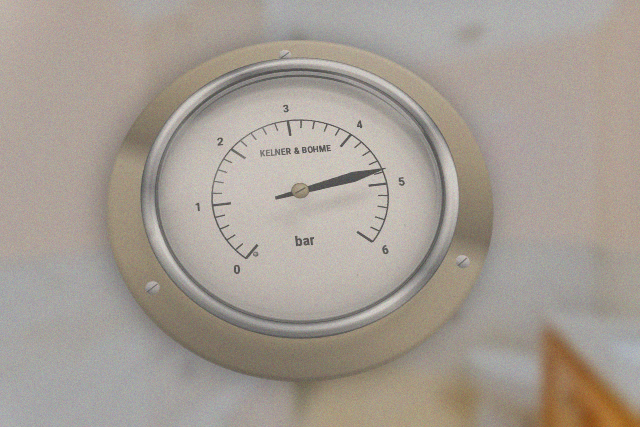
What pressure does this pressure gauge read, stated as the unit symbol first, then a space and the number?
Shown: bar 4.8
